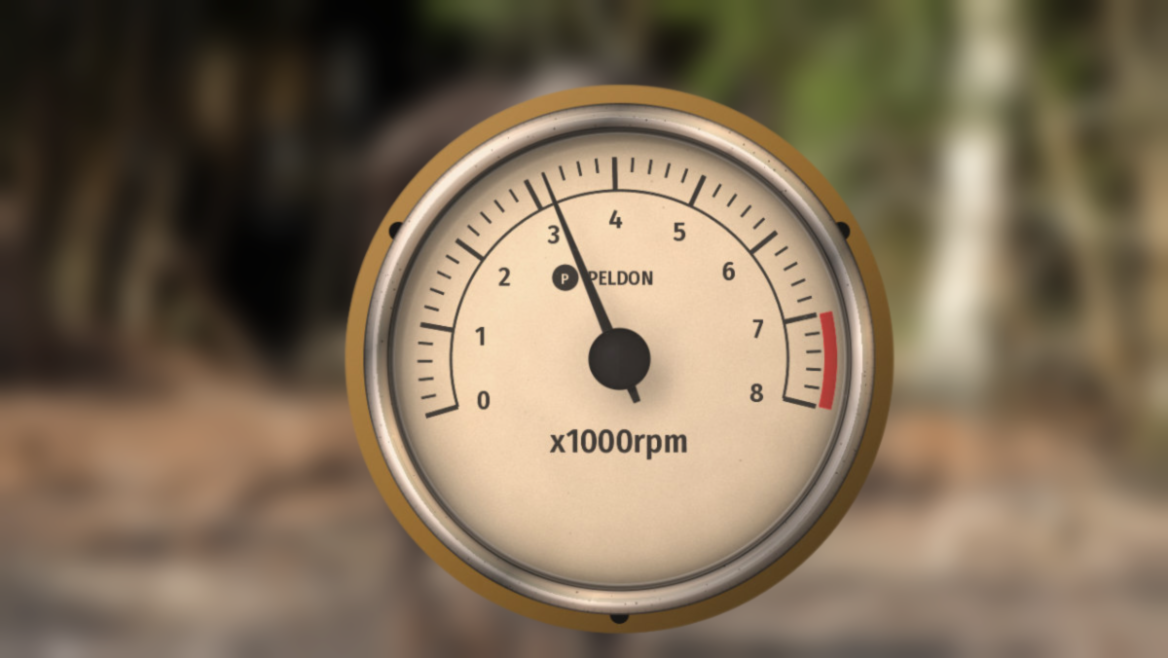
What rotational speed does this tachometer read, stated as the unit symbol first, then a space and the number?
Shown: rpm 3200
